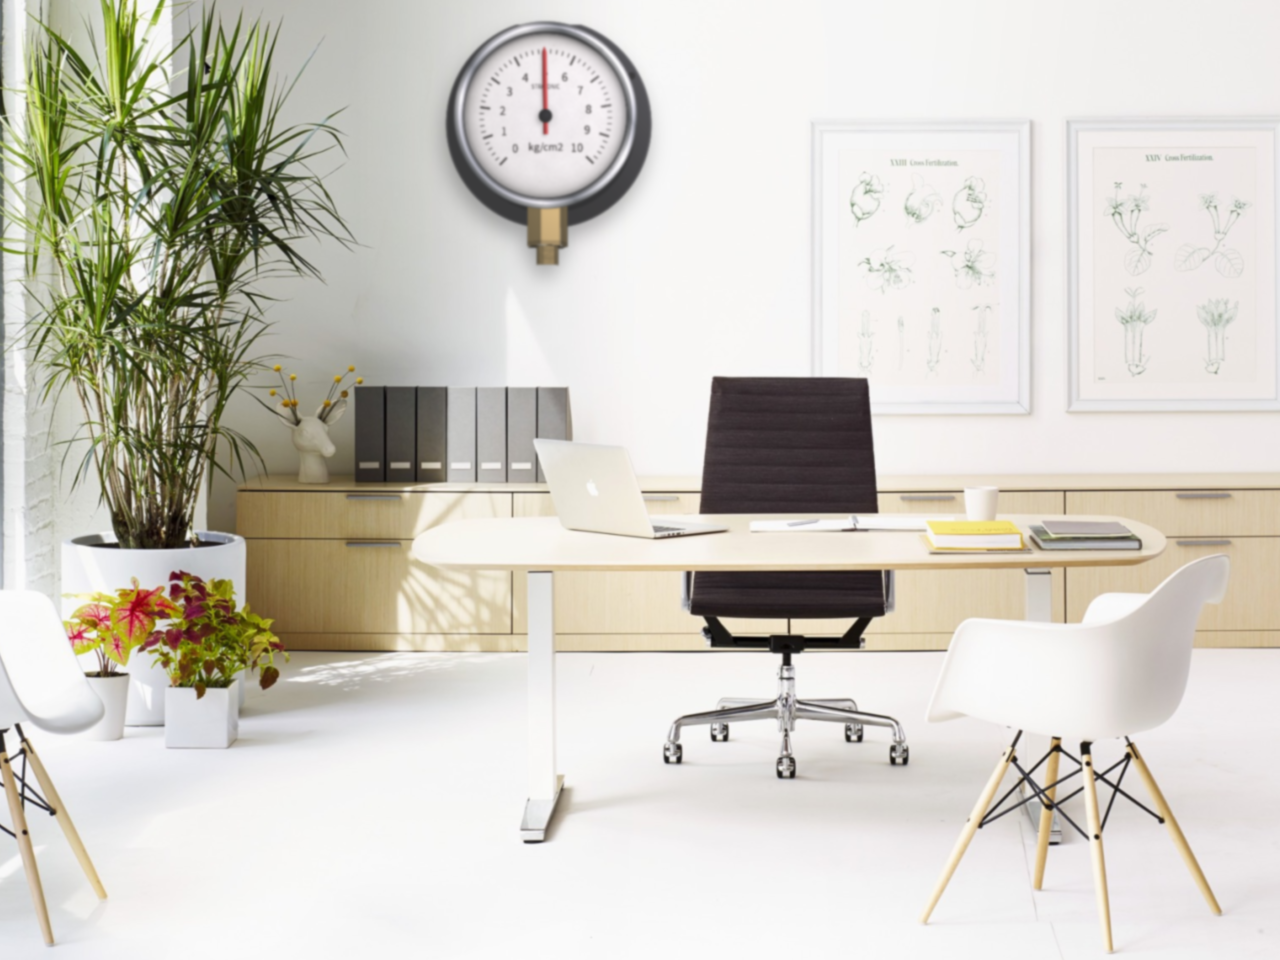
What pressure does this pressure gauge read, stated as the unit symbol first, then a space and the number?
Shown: kg/cm² 5
